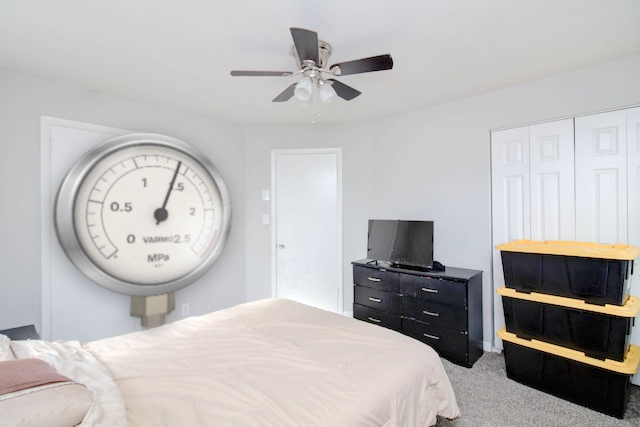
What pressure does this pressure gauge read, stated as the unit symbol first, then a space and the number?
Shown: MPa 1.4
